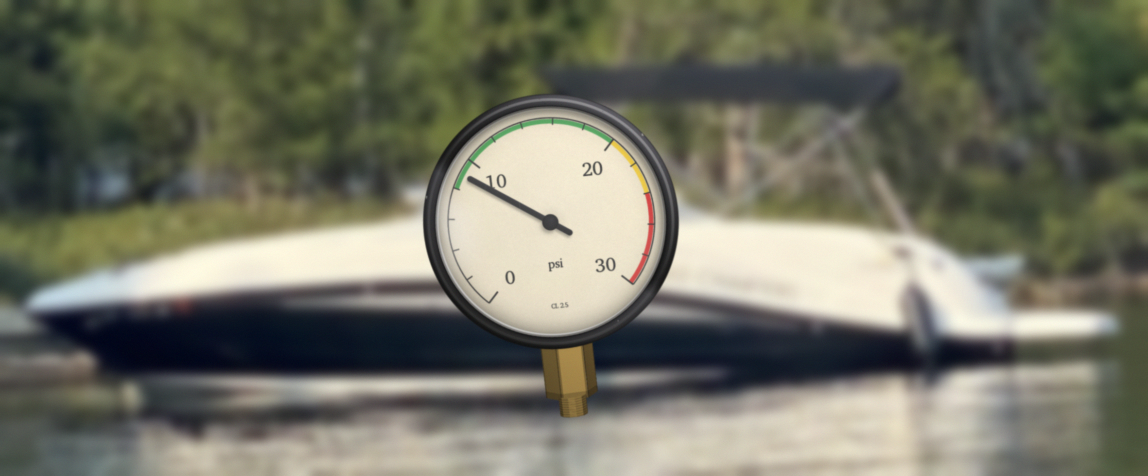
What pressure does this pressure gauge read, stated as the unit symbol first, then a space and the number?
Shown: psi 9
